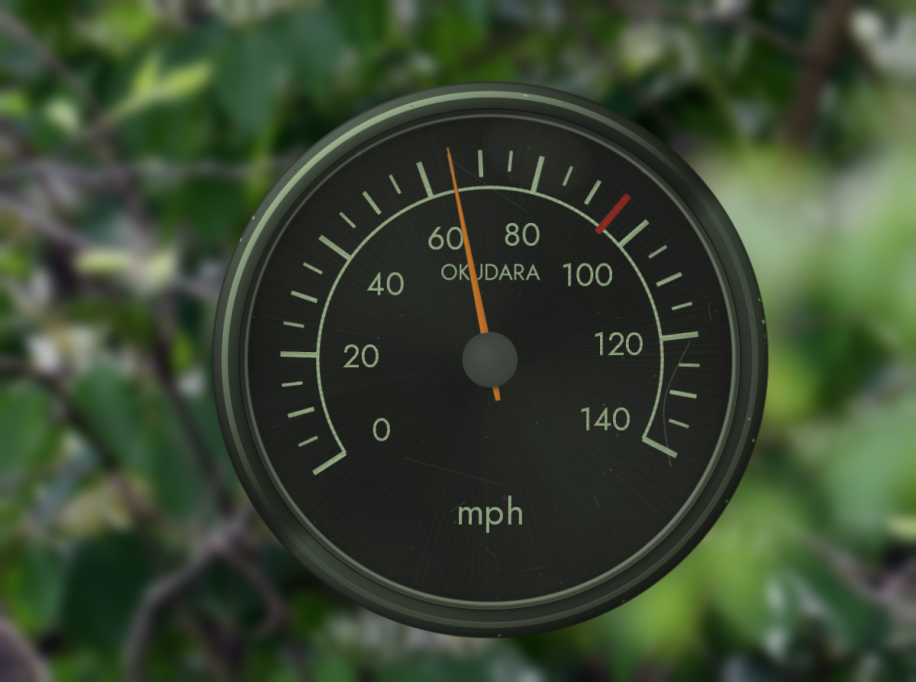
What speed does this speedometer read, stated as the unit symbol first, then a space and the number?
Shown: mph 65
